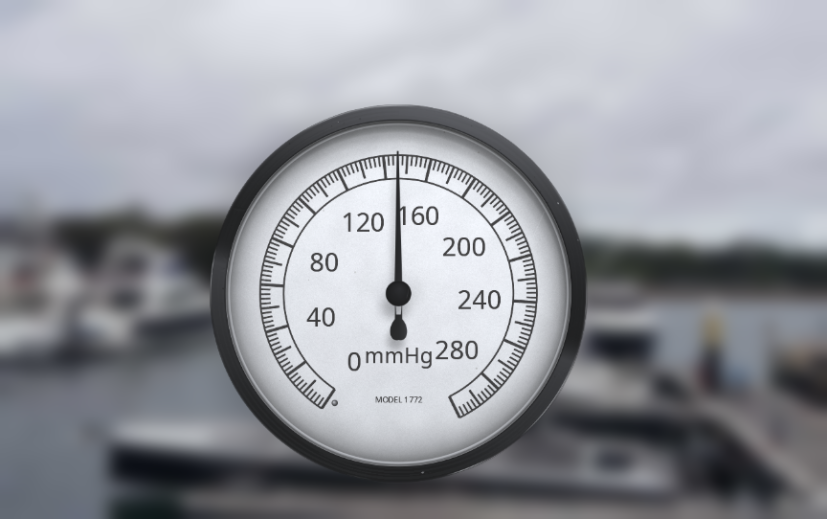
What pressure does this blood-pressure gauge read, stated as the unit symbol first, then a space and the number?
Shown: mmHg 146
